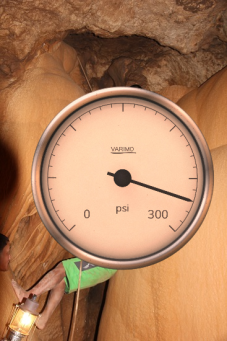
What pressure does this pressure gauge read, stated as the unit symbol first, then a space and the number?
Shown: psi 270
